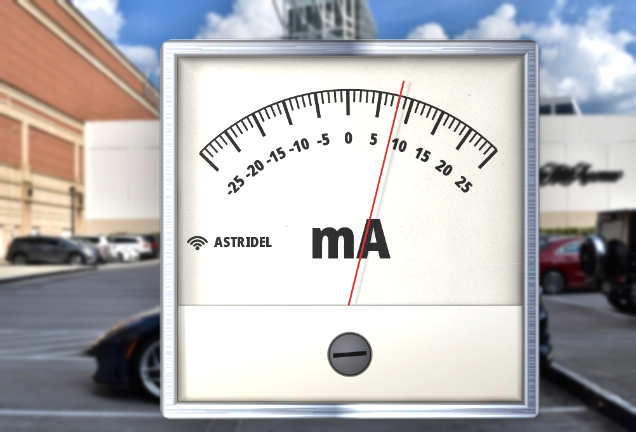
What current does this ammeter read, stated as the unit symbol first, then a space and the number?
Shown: mA 8
